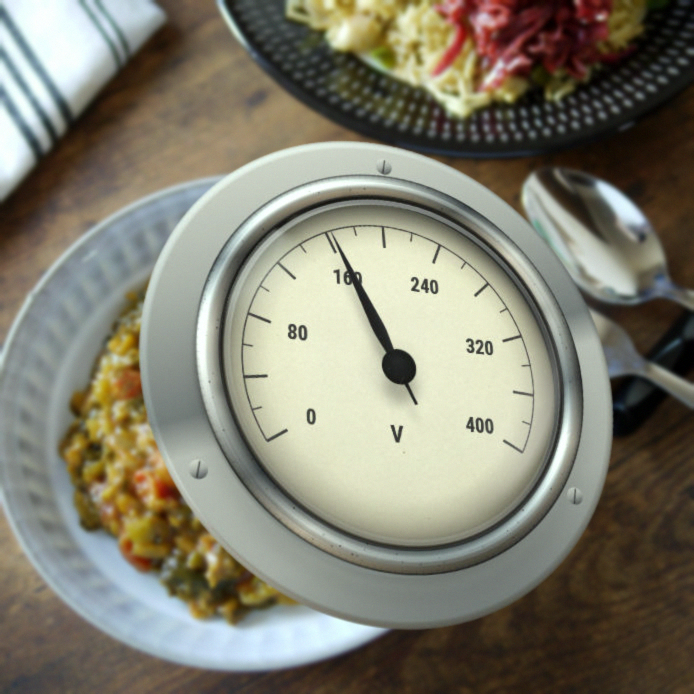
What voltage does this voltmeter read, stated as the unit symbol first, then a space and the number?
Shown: V 160
